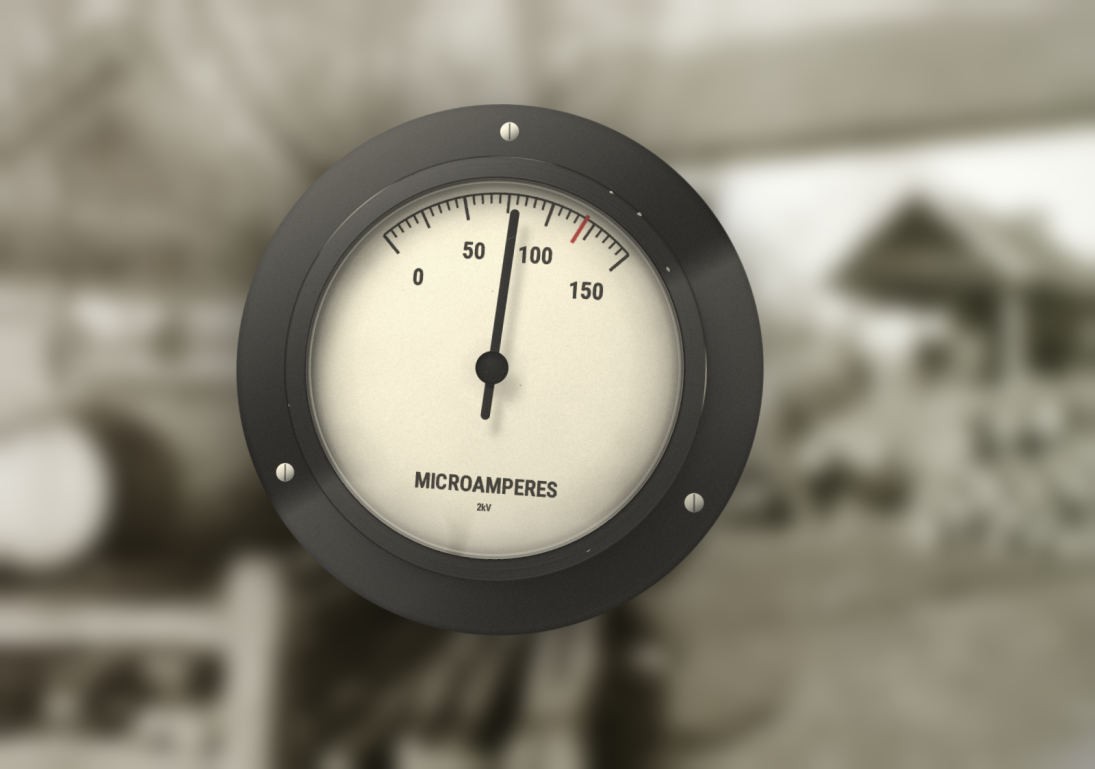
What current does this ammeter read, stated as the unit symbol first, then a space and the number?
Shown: µA 80
